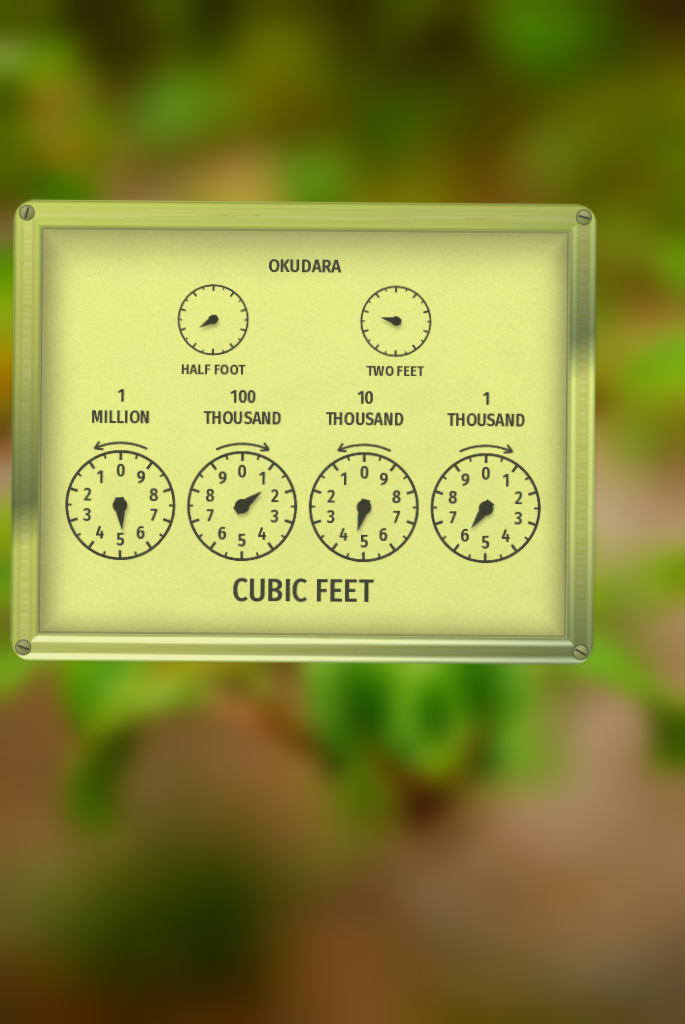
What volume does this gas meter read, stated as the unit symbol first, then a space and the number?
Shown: ft³ 514600
